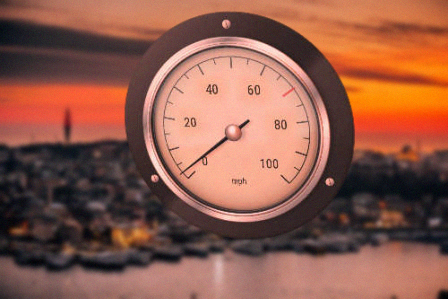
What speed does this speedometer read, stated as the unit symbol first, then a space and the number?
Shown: mph 2.5
